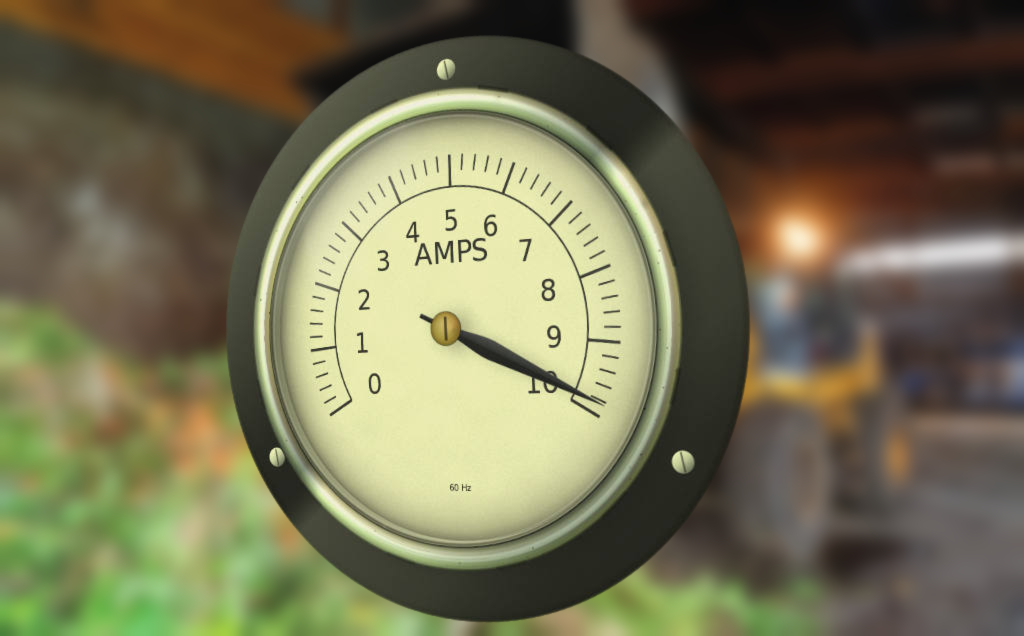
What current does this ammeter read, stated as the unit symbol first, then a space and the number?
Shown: A 9.8
